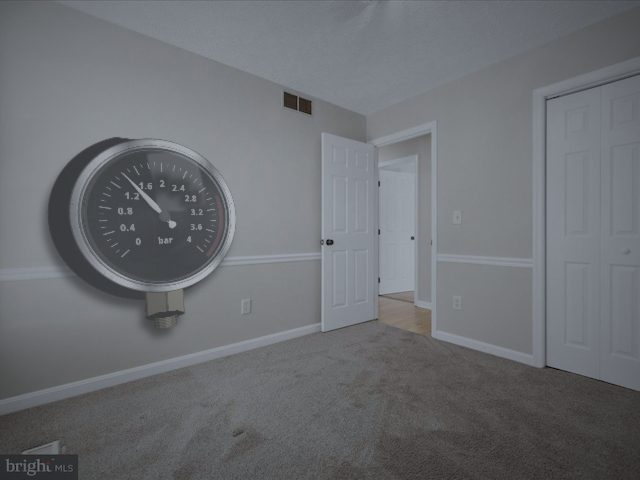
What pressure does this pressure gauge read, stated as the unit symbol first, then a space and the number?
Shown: bar 1.4
